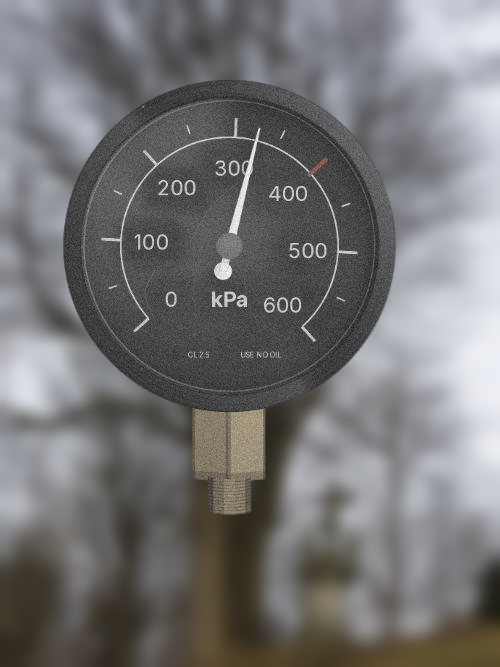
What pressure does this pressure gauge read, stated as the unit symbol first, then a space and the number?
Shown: kPa 325
